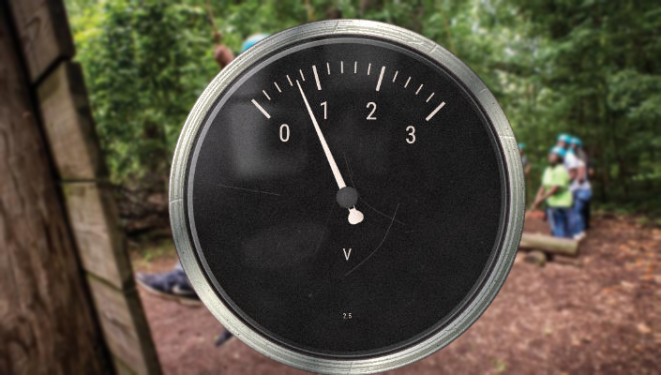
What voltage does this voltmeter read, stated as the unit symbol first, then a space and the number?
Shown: V 0.7
